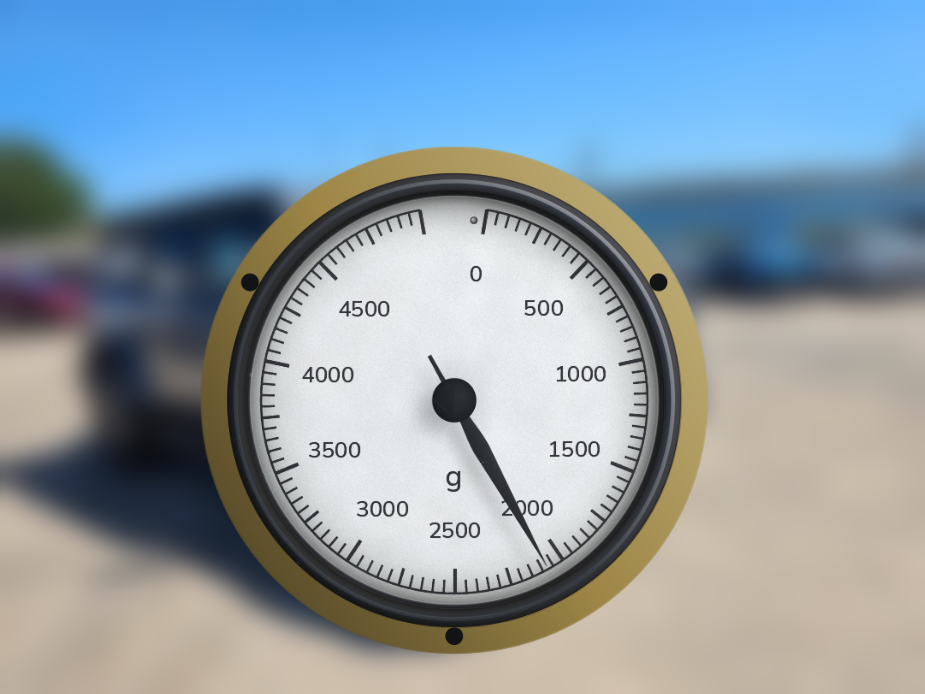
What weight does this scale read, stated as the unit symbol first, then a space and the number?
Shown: g 2075
